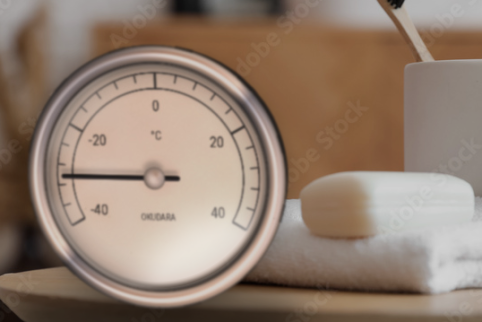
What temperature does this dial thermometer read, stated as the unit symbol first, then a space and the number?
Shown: °C -30
